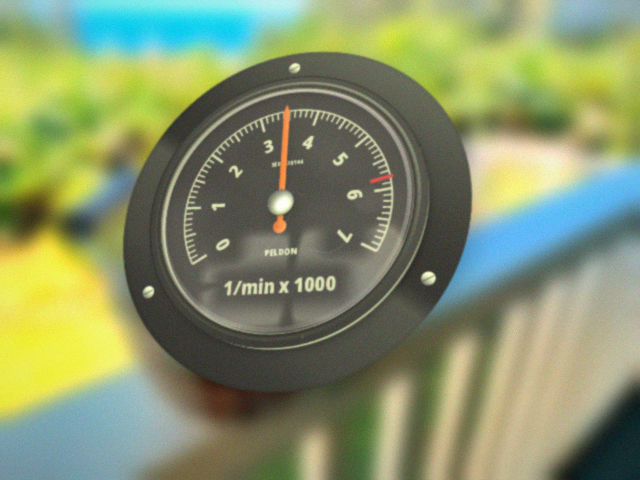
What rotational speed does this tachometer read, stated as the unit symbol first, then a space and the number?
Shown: rpm 3500
